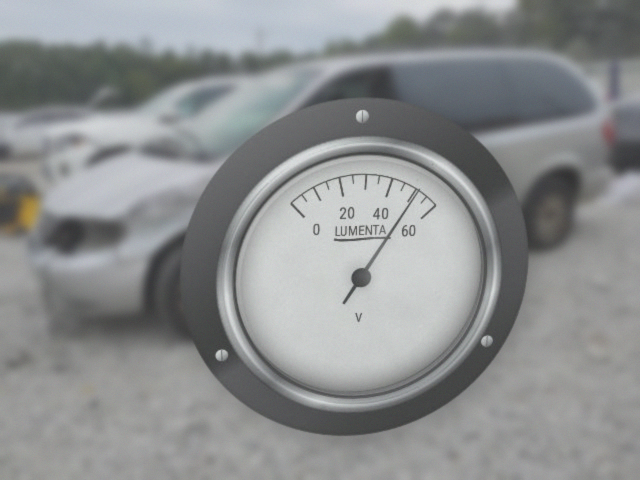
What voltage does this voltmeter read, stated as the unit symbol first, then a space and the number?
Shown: V 50
